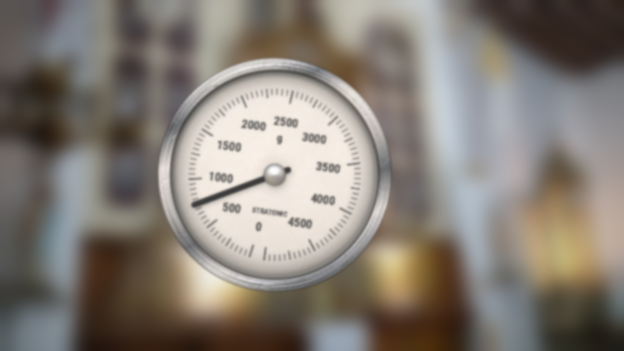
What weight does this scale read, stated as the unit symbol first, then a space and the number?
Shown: g 750
